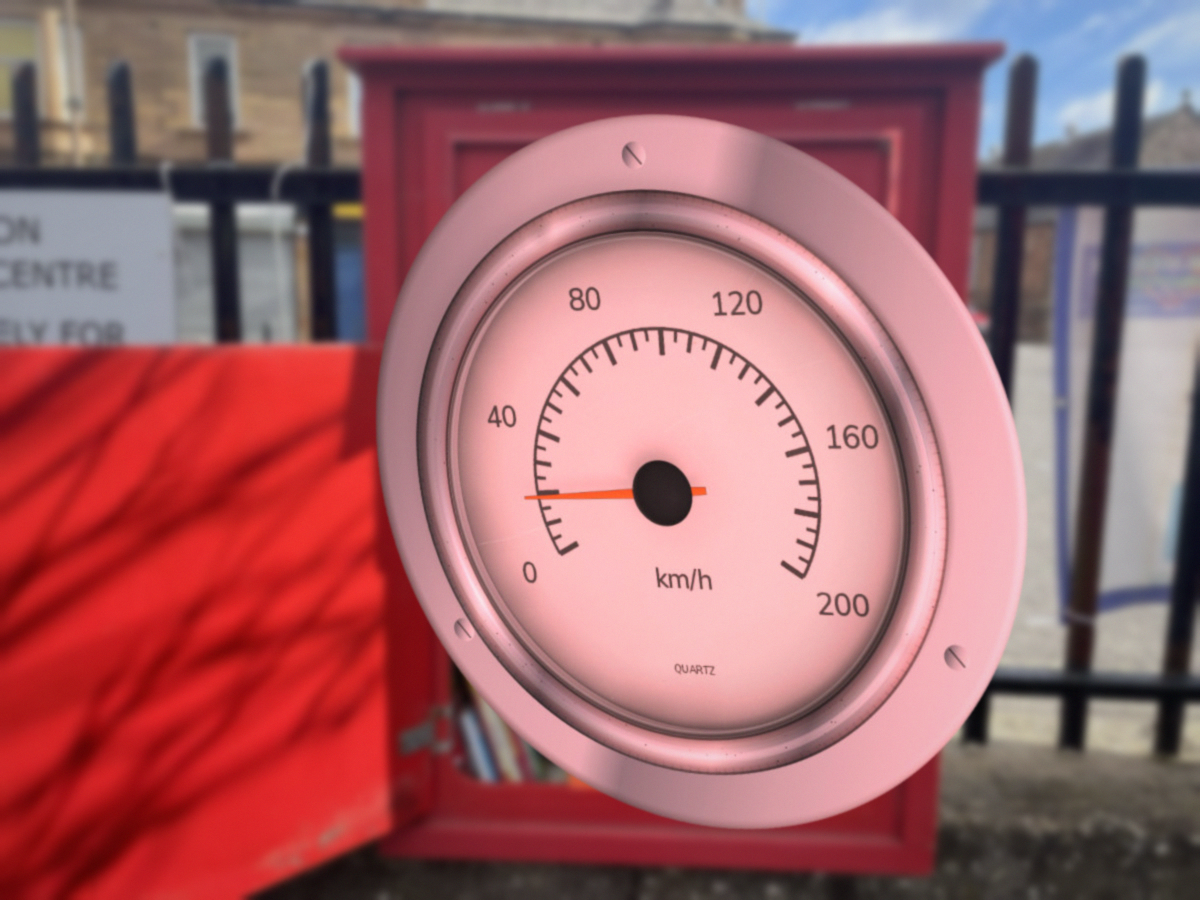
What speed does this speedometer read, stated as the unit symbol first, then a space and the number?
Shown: km/h 20
